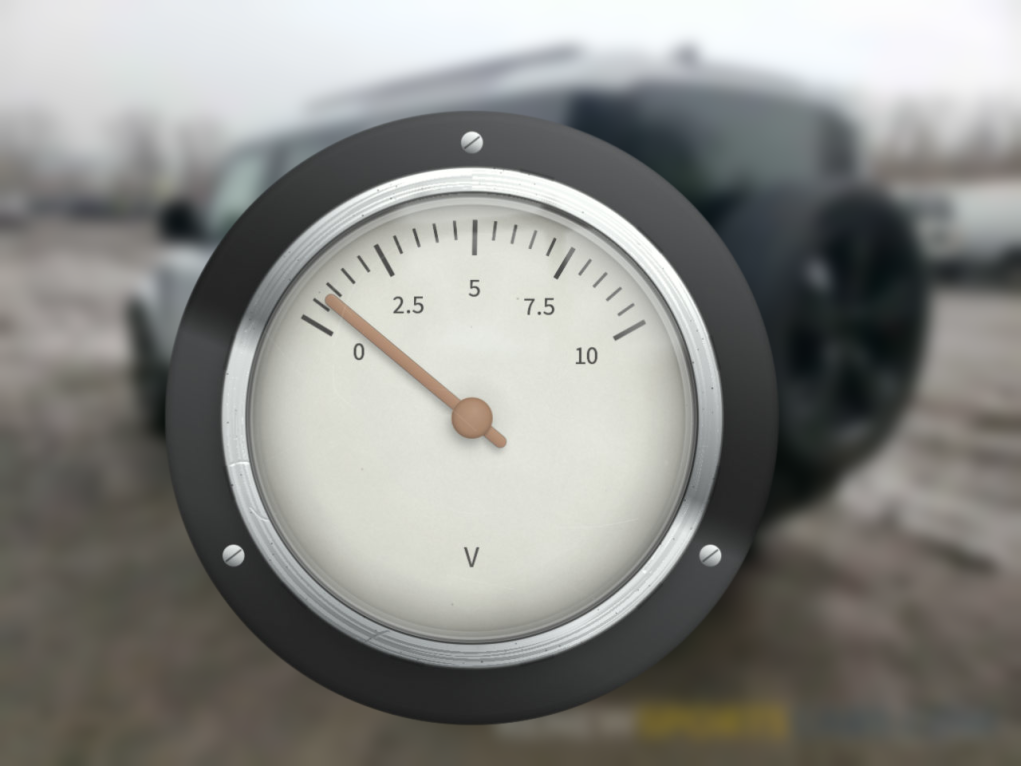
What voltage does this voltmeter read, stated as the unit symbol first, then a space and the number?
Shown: V 0.75
